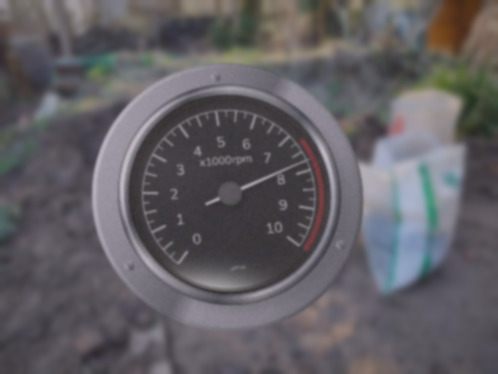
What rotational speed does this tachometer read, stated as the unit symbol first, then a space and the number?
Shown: rpm 7750
